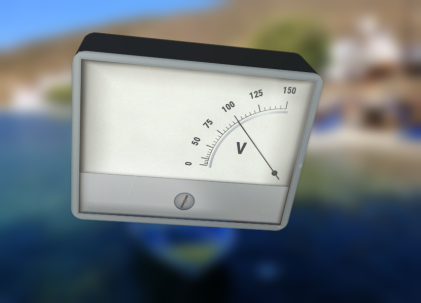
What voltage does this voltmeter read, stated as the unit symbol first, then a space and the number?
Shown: V 100
